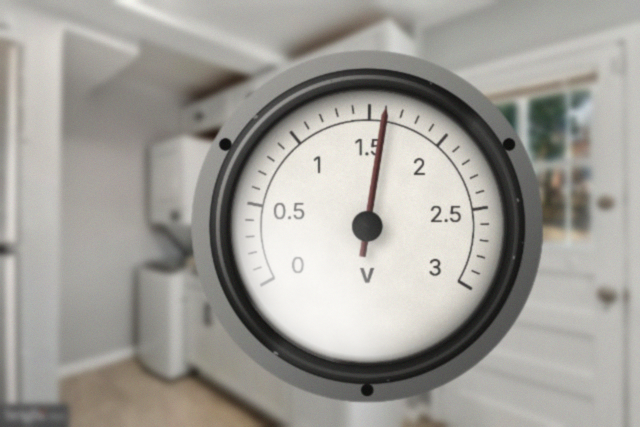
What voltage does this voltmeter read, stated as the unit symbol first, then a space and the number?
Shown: V 1.6
